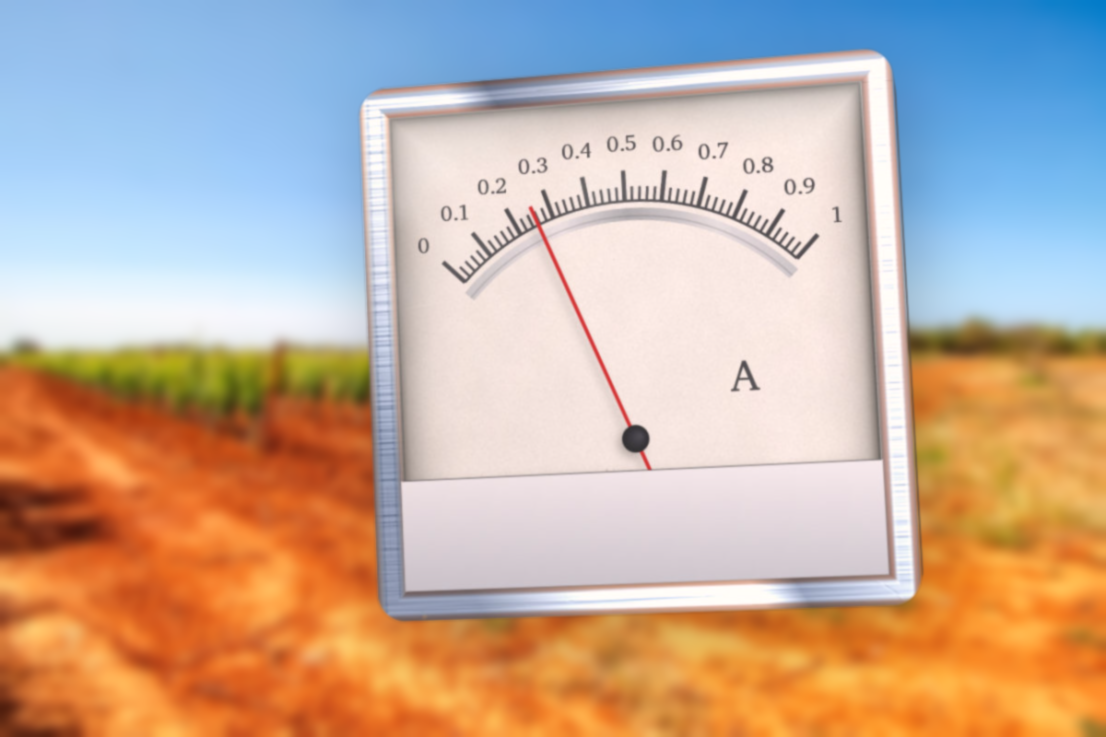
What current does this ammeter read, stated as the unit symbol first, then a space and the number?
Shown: A 0.26
